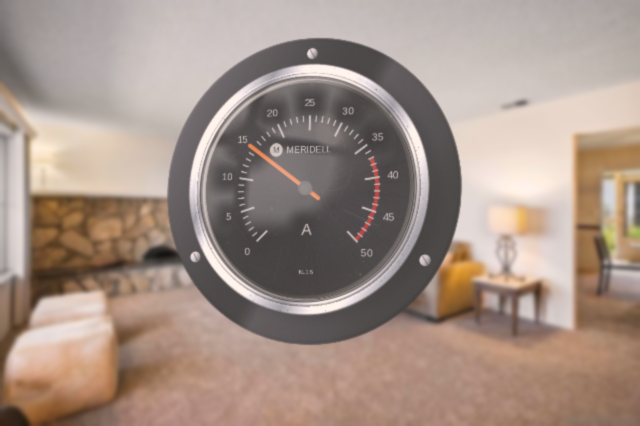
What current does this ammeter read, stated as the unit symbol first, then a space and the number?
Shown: A 15
